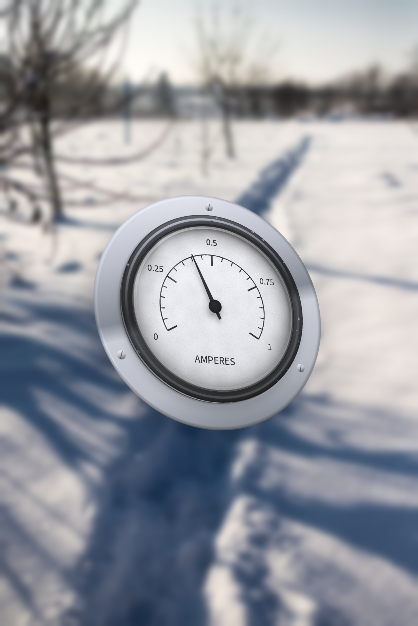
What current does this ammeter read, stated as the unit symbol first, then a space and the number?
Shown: A 0.4
